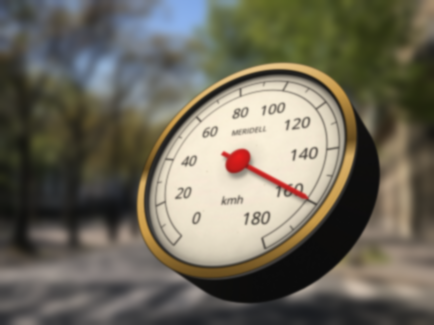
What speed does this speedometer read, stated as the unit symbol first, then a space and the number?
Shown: km/h 160
